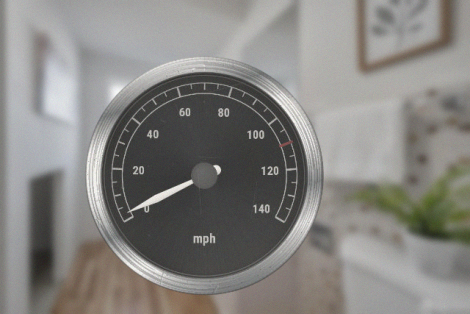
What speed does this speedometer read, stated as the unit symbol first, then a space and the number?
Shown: mph 2.5
